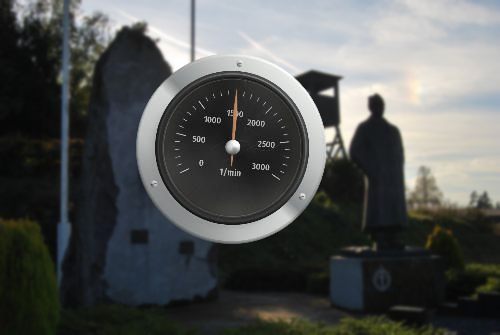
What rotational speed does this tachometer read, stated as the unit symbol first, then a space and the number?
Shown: rpm 1500
